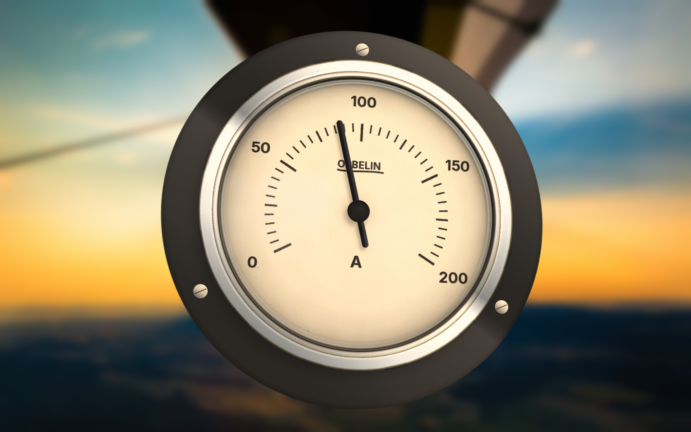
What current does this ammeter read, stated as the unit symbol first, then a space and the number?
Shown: A 87.5
